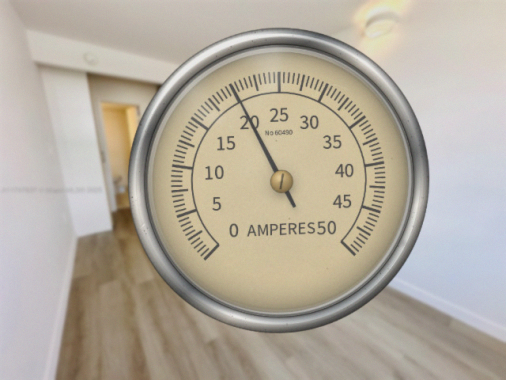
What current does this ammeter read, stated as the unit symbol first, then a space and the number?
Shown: A 20
